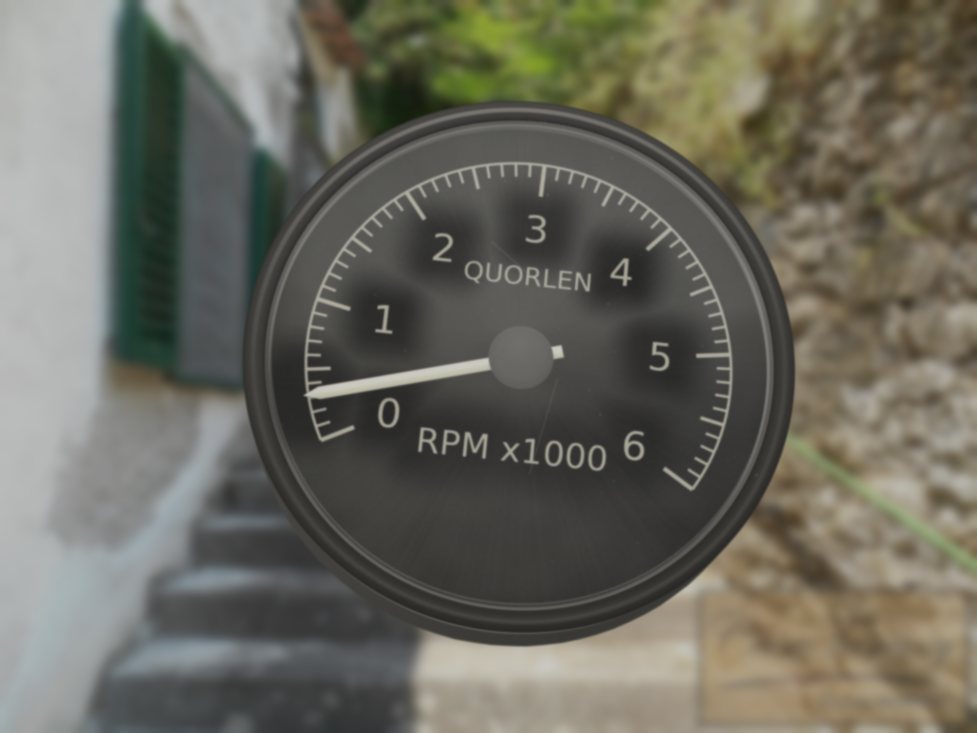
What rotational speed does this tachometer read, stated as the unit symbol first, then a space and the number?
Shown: rpm 300
